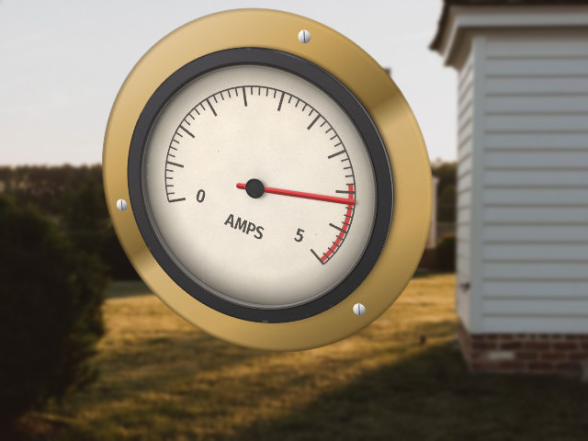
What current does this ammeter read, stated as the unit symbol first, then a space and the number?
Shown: A 4.1
